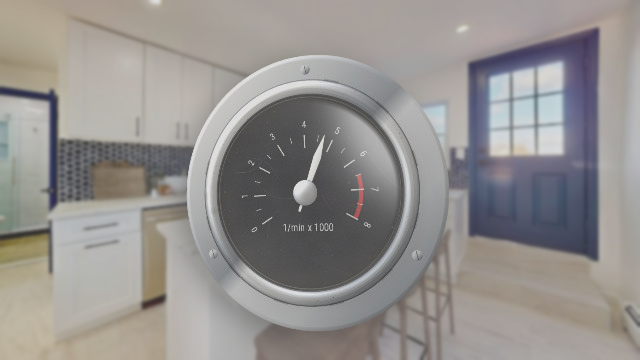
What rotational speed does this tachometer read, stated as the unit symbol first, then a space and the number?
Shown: rpm 4750
